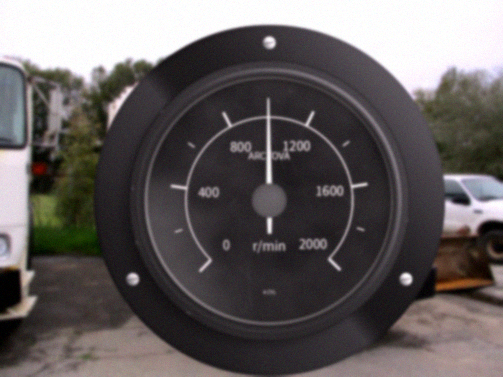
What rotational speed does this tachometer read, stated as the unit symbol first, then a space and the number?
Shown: rpm 1000
